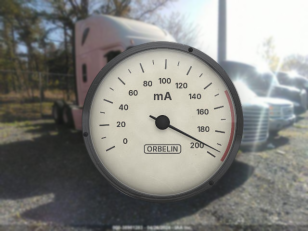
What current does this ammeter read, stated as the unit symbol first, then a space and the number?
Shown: mA 195
